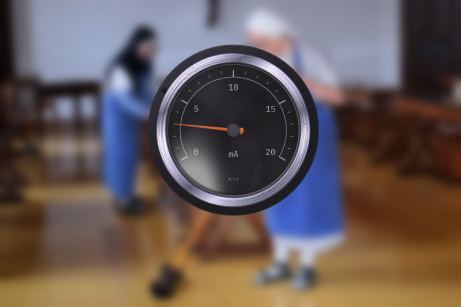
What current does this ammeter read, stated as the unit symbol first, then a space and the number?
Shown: mA 3
